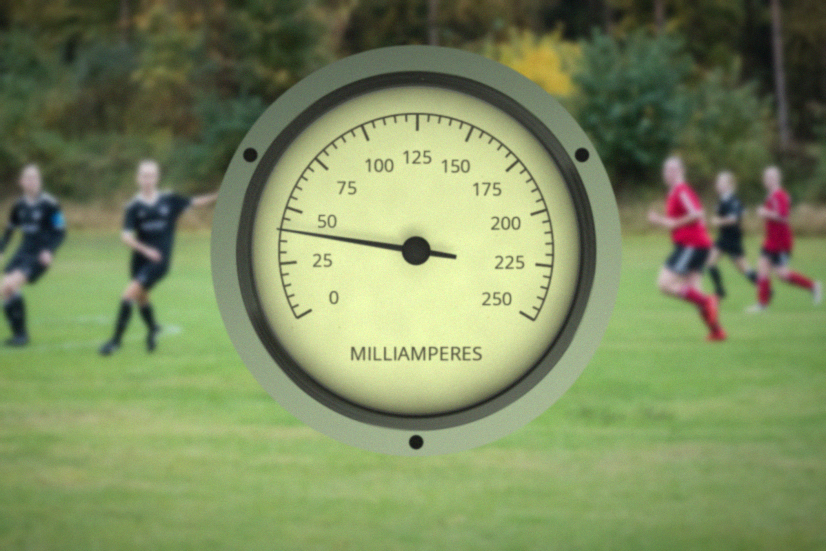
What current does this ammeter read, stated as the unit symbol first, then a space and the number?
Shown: mA 40
